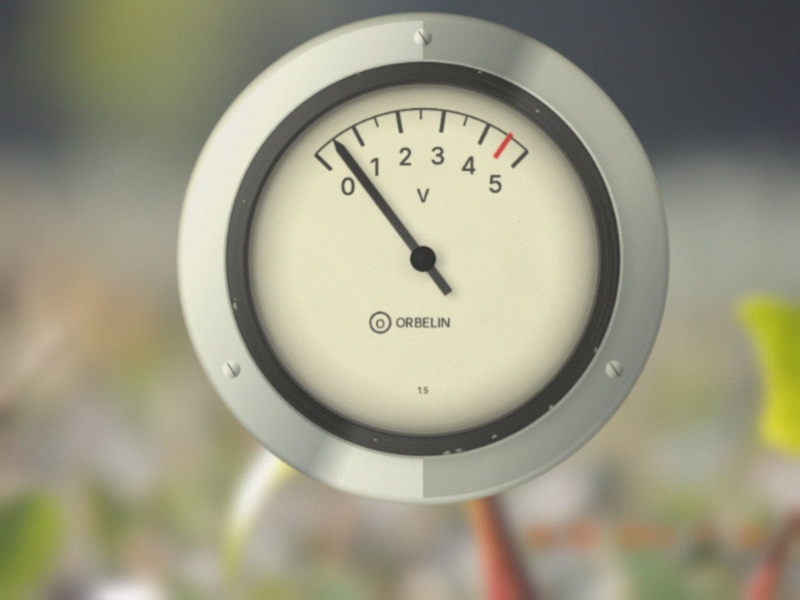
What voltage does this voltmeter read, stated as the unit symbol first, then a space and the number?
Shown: V 0.5
